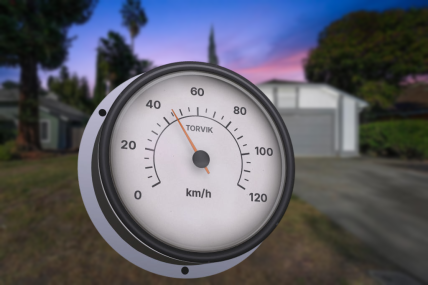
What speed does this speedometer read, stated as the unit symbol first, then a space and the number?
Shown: km/h 45
